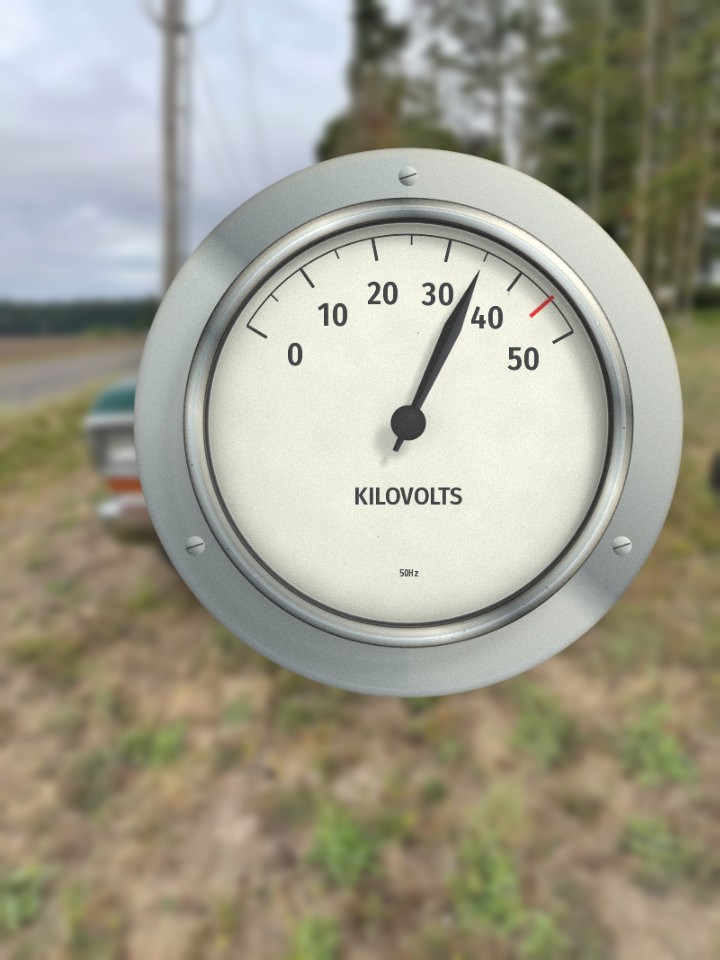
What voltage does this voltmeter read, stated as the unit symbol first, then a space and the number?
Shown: kV 35
